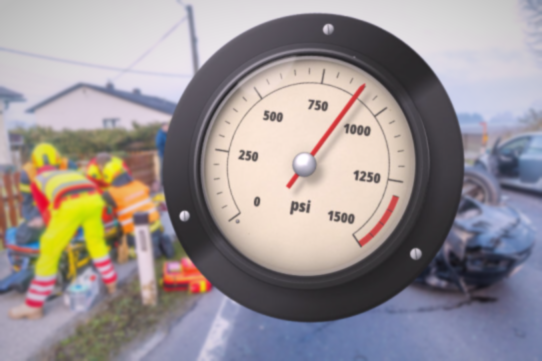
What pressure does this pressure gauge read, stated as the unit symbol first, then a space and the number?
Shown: psi 900
